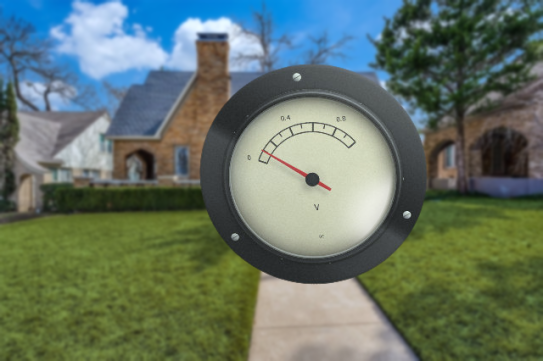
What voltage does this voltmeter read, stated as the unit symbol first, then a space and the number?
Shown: V 0.1
